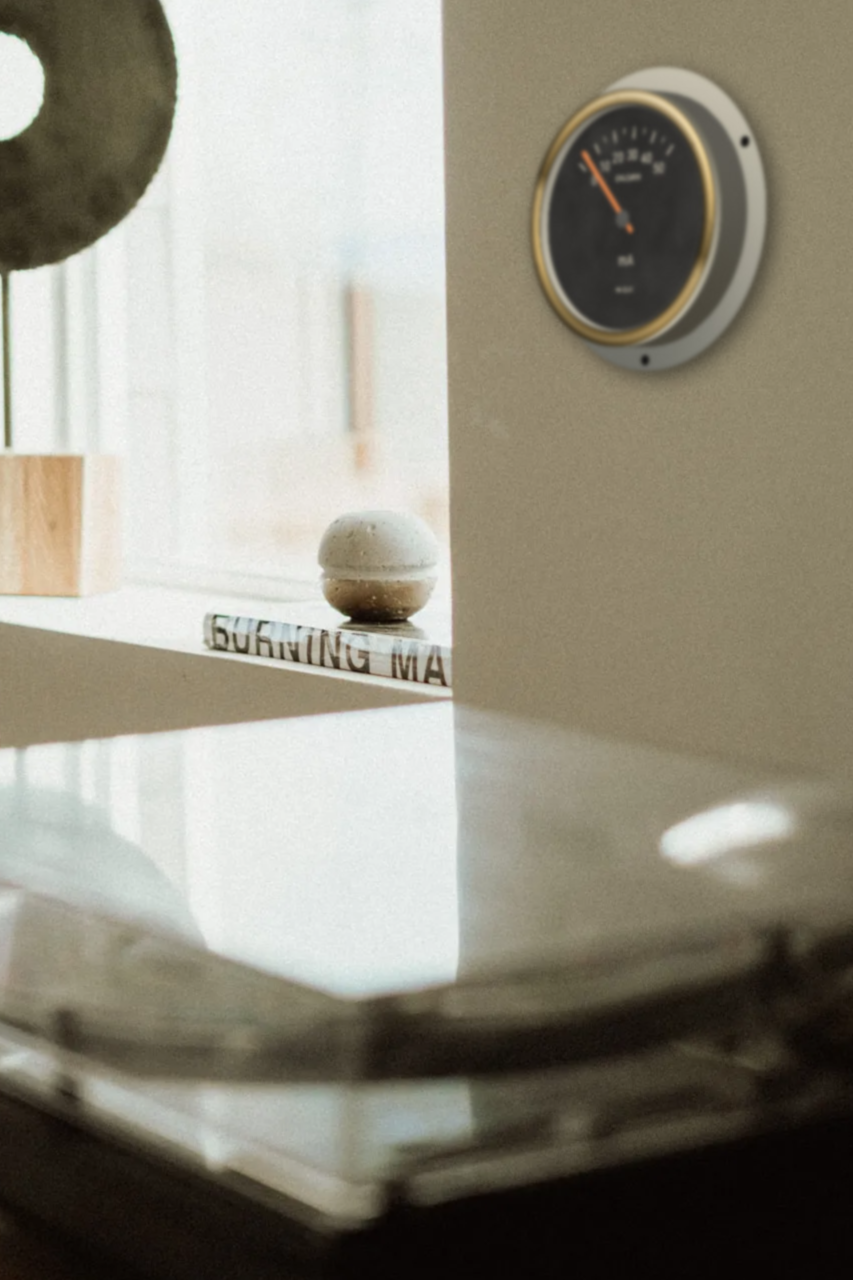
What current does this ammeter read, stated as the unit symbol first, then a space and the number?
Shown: mA 5
